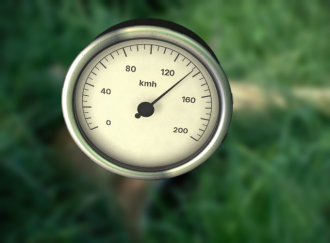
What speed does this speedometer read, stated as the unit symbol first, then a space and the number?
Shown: km/h 135
